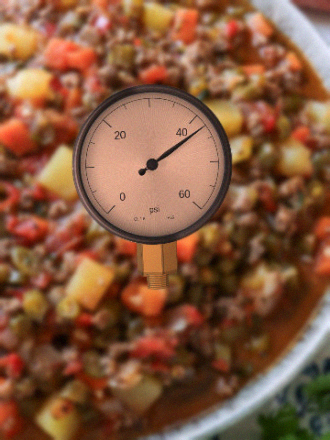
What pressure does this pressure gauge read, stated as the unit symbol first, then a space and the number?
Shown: psi 42.5
